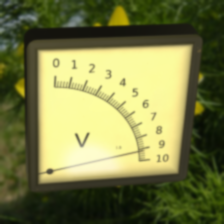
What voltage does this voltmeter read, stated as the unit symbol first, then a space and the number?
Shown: V 9
